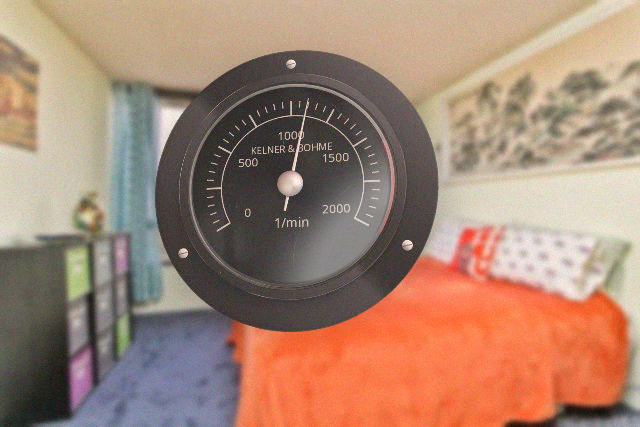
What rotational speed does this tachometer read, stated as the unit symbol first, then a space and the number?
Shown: rpm 1100
